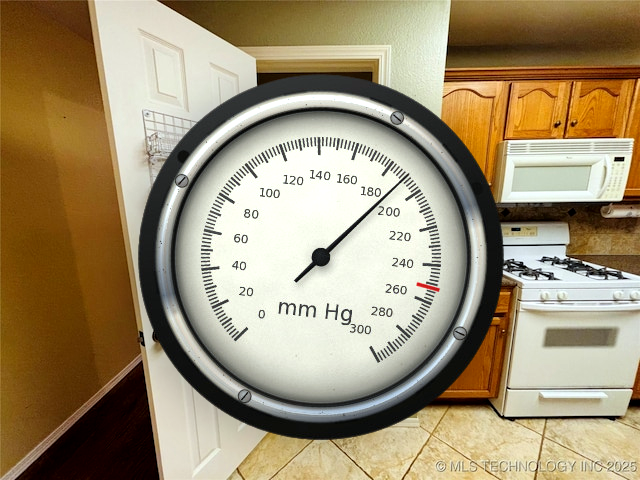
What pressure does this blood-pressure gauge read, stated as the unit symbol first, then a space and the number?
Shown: mmHg 190
